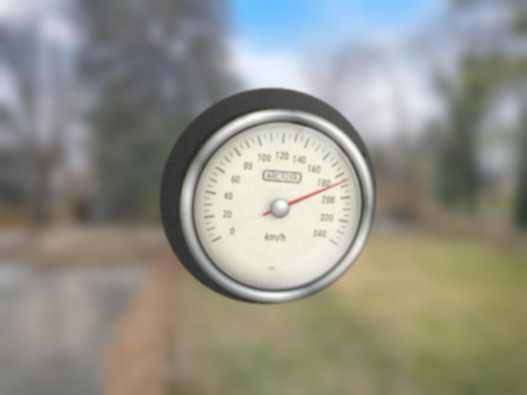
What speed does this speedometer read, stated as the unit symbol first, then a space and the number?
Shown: km/h 185
